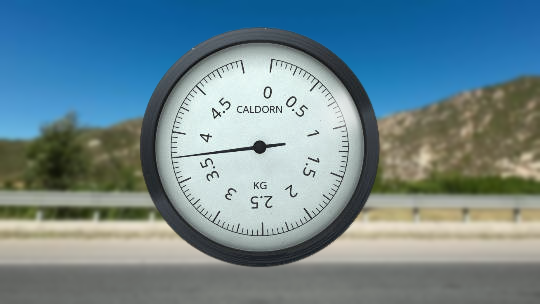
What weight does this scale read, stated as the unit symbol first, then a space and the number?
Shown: kg 3.75
